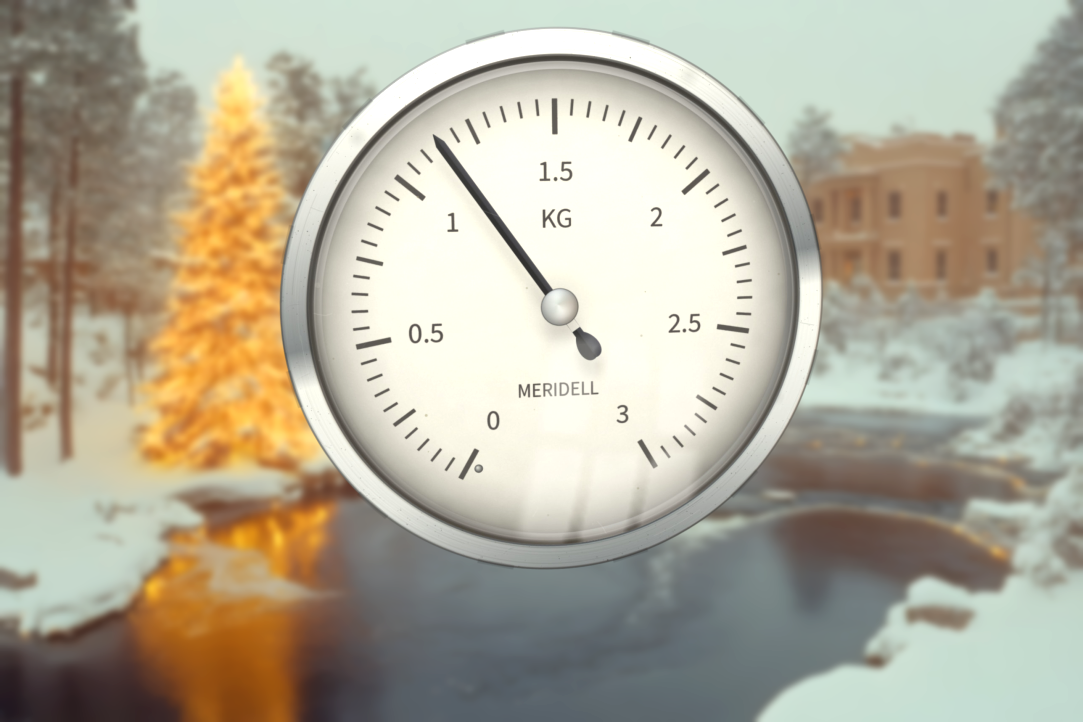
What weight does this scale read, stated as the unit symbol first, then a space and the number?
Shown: kg 1.15
